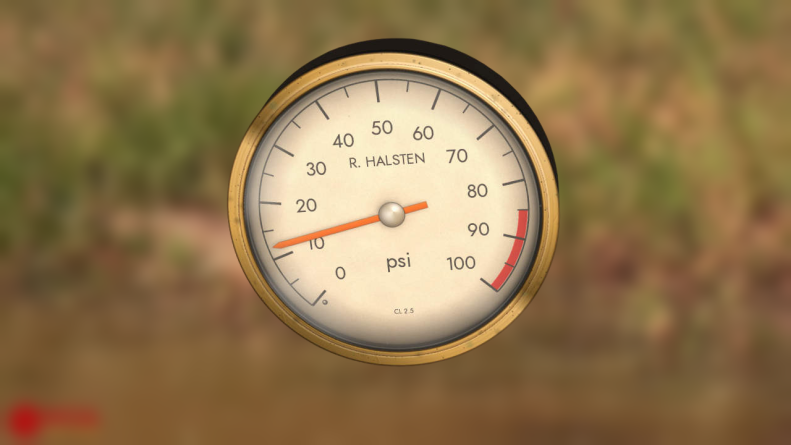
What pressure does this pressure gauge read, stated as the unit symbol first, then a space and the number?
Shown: psi 12.5
